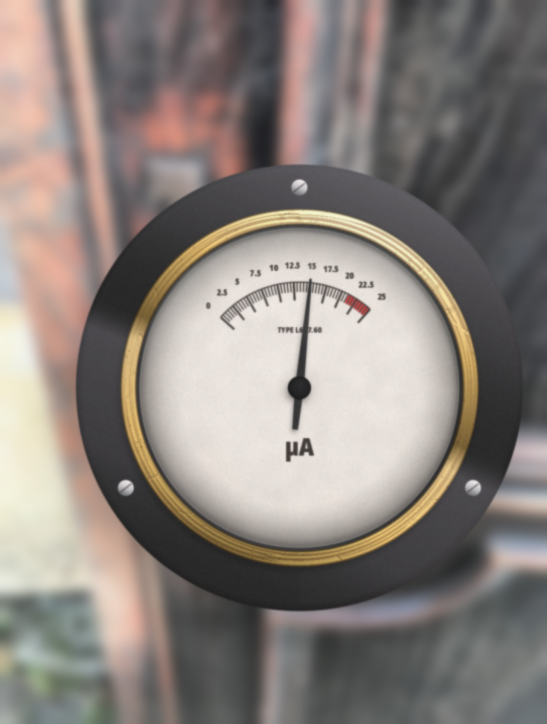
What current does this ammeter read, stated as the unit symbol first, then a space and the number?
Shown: µA 15
